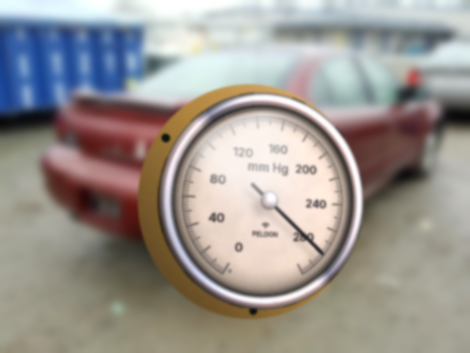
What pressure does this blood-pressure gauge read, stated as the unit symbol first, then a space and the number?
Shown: mmHg 280
